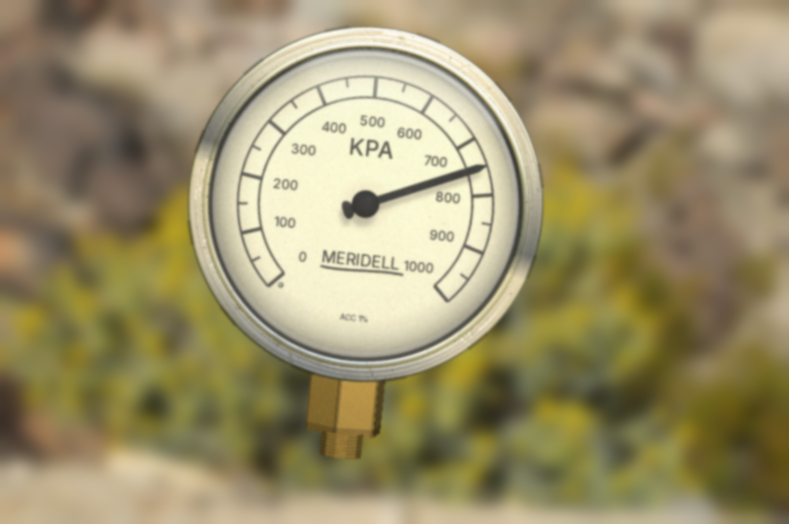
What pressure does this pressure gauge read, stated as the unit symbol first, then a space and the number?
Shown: kPa 750
